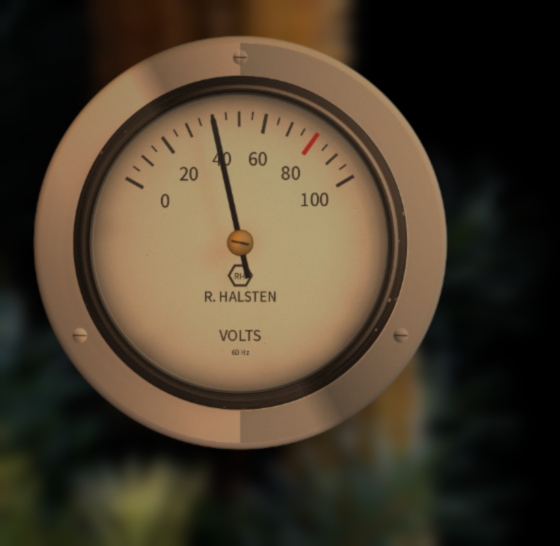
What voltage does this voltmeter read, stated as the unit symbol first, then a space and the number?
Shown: V 40
